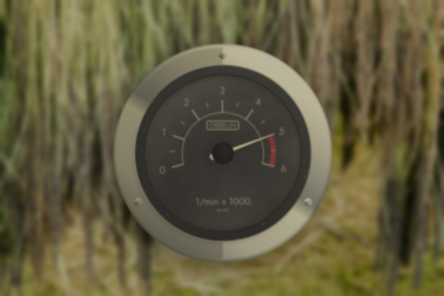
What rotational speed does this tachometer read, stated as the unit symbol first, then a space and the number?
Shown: rpm 5000
